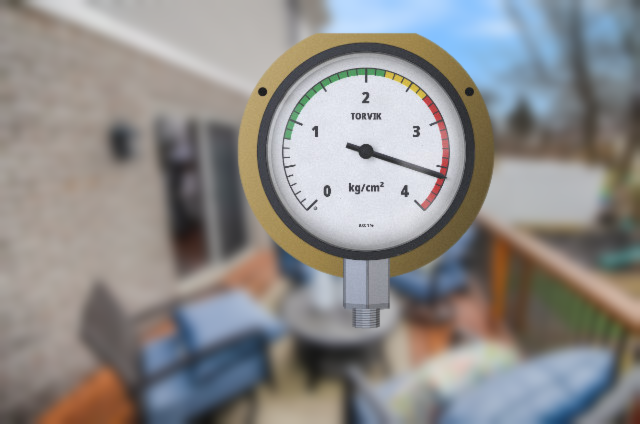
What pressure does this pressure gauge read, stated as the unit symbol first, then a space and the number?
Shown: kg/cm² 3.6
